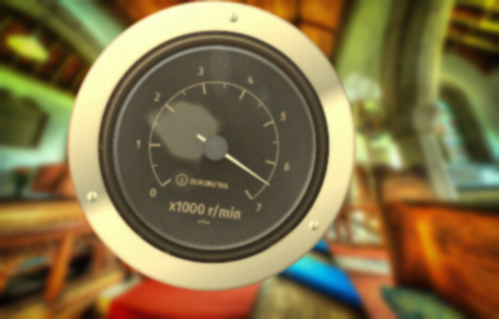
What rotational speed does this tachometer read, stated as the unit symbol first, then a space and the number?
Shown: rpm 6500
